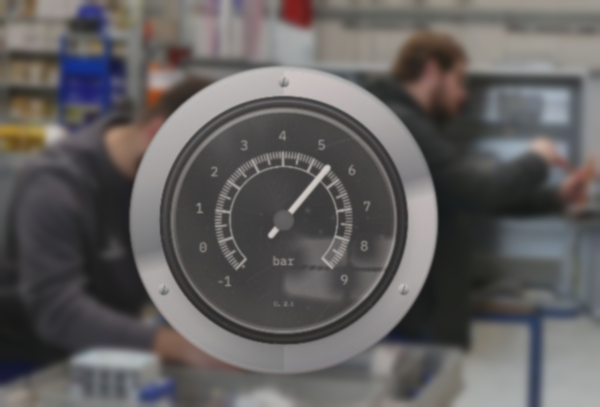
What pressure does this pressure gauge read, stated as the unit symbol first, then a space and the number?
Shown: bar 5.5
